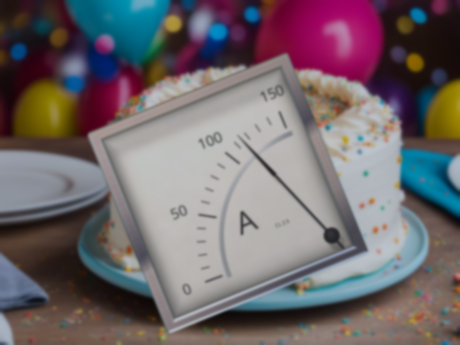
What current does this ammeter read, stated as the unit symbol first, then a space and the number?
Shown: A 115
